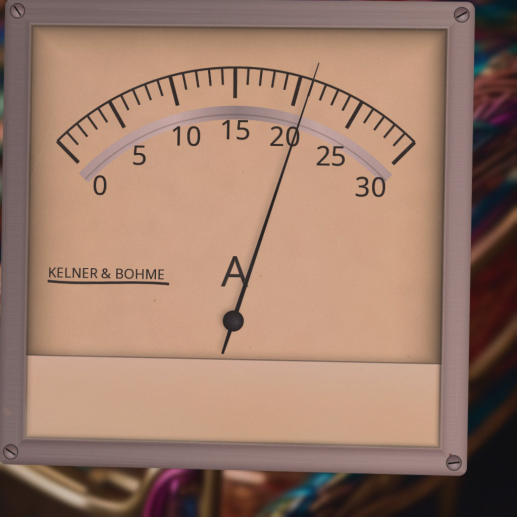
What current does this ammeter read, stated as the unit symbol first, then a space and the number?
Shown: A 21
